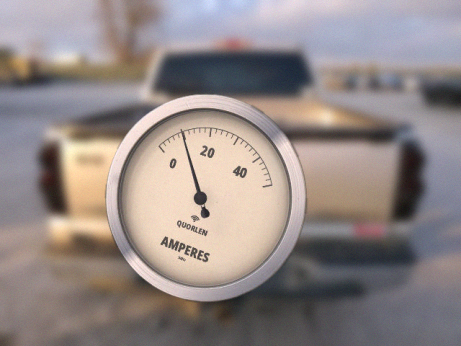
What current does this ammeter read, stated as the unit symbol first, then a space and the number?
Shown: A 10
